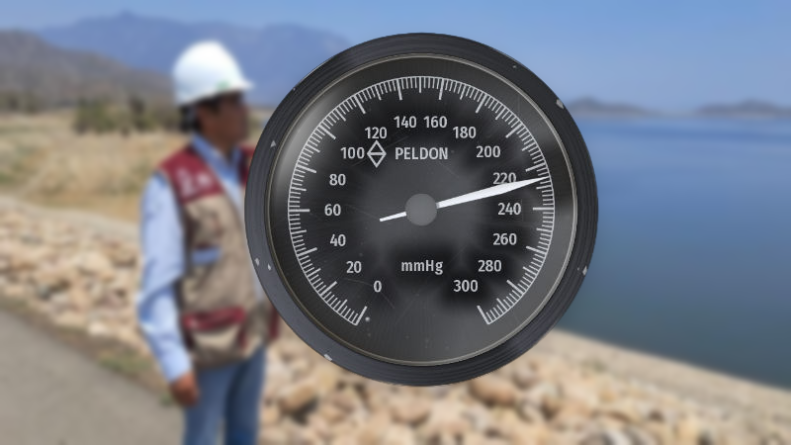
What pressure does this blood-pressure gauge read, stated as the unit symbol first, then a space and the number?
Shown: mmHg 226
